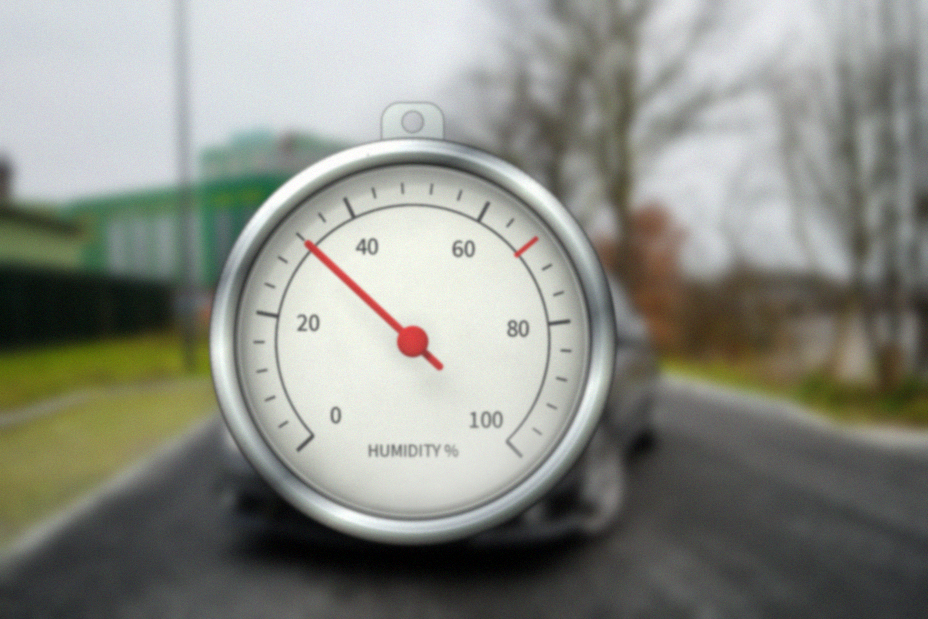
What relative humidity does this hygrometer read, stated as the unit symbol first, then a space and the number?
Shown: % 32
